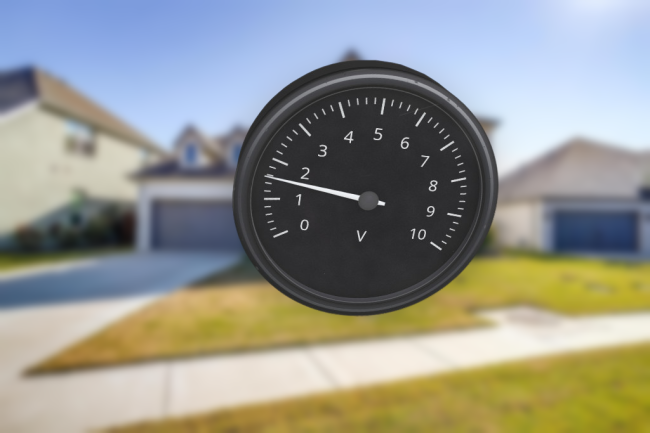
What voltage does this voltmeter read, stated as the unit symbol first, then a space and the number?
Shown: V 1.6
